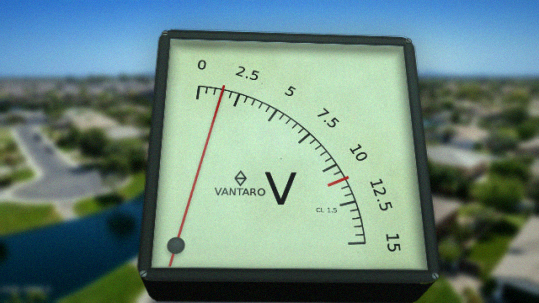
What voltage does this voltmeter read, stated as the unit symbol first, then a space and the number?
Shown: V 1.5
